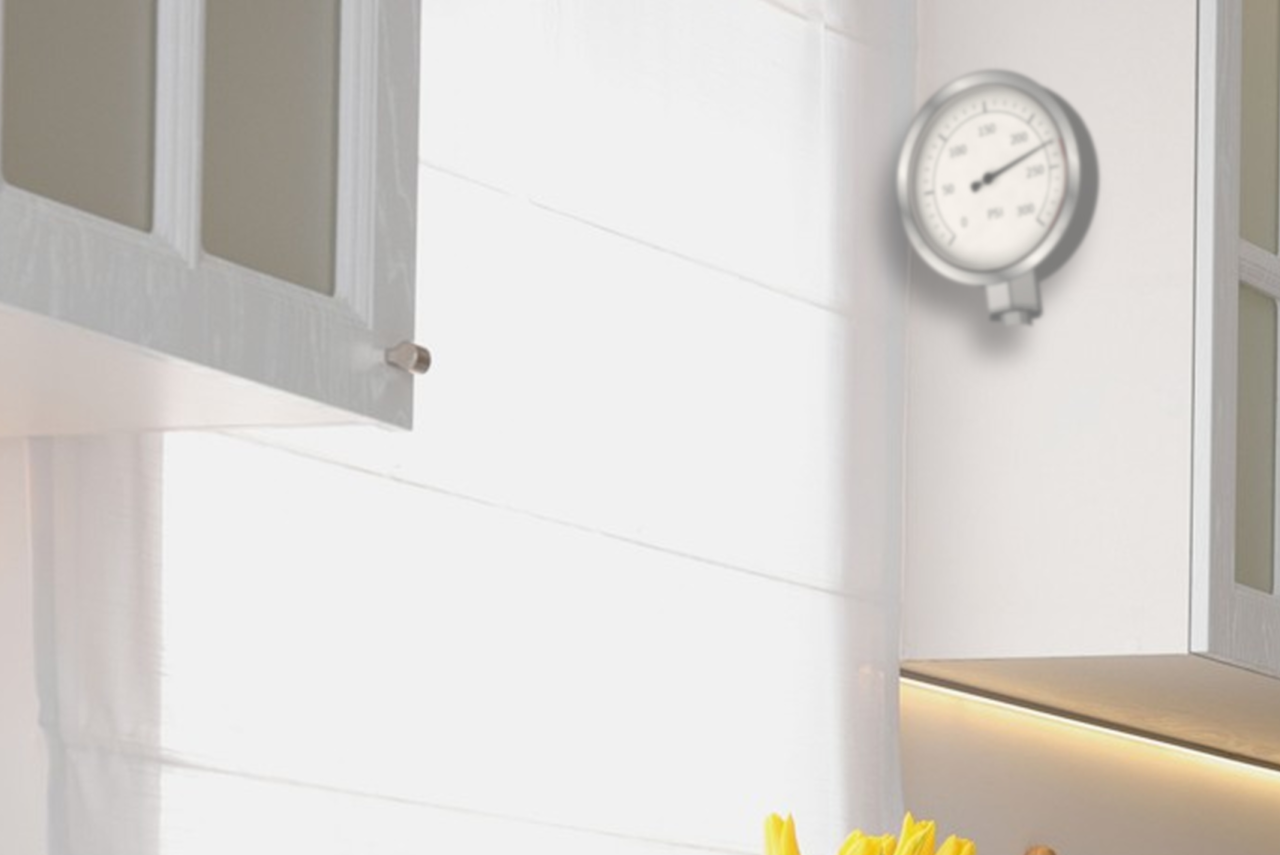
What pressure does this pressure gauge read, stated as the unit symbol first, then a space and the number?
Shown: psi 230
